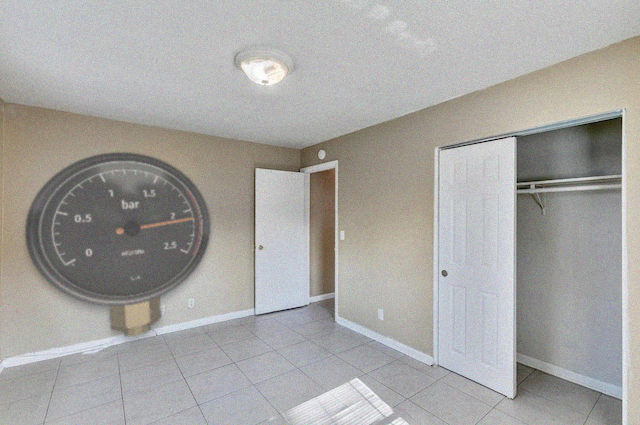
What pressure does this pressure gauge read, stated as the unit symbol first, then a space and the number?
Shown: bar 2.1
